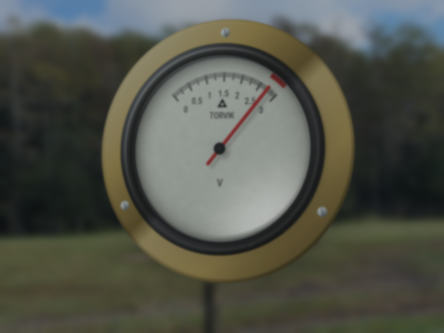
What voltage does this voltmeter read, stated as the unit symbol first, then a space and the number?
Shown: V 2.75
